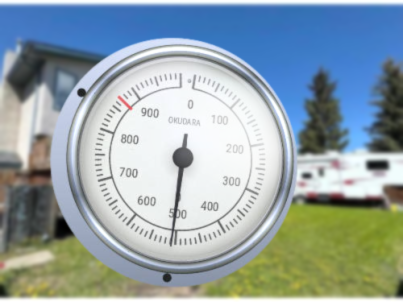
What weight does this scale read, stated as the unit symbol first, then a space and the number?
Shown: g 510
